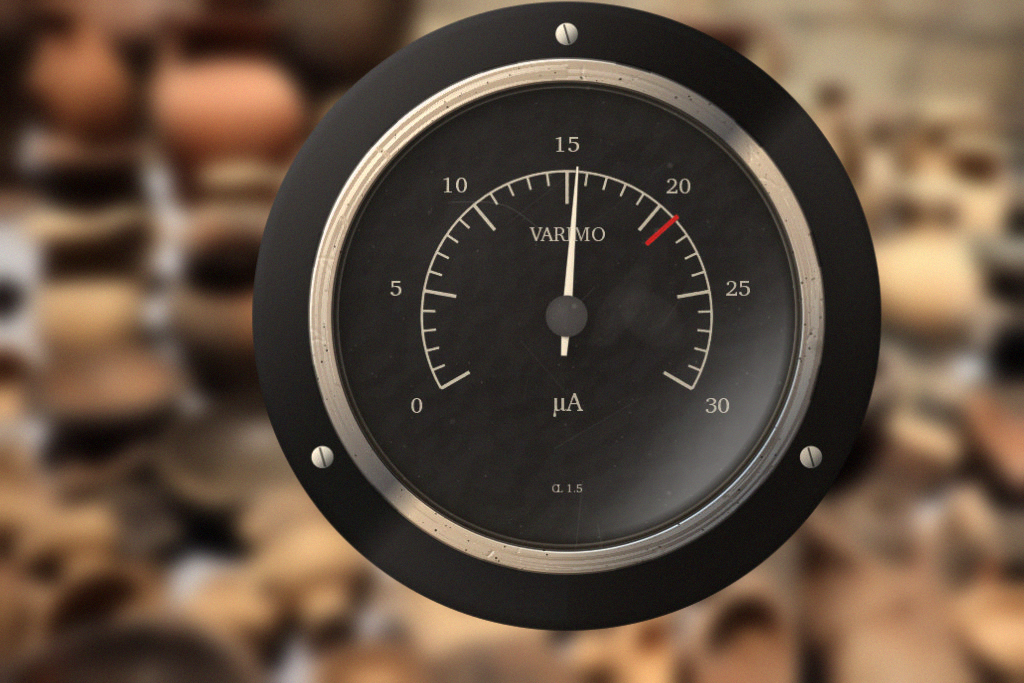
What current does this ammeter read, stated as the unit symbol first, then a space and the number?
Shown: µA 15.5
